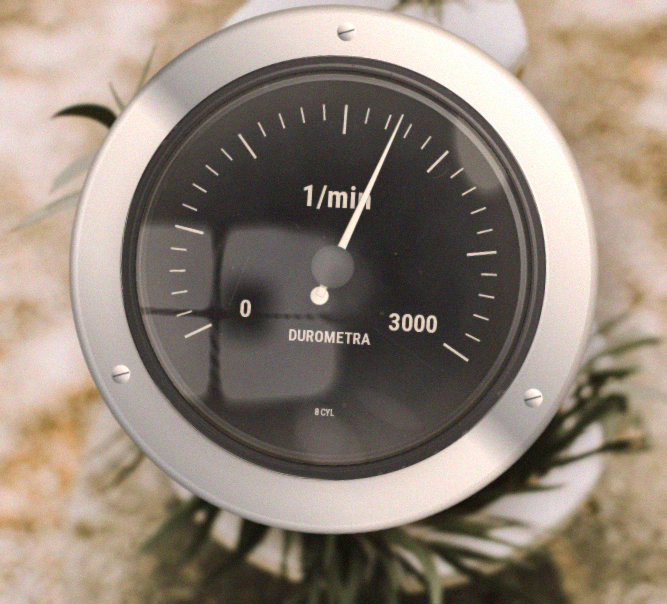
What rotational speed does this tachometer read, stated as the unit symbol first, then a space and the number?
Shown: rpm 1750
